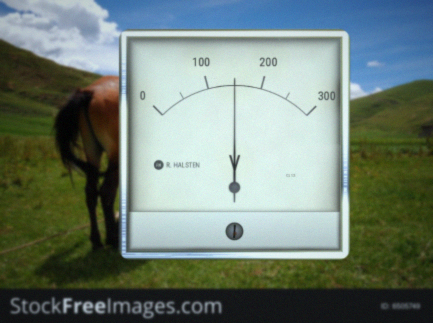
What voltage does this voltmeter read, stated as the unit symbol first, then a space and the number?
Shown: V 150
